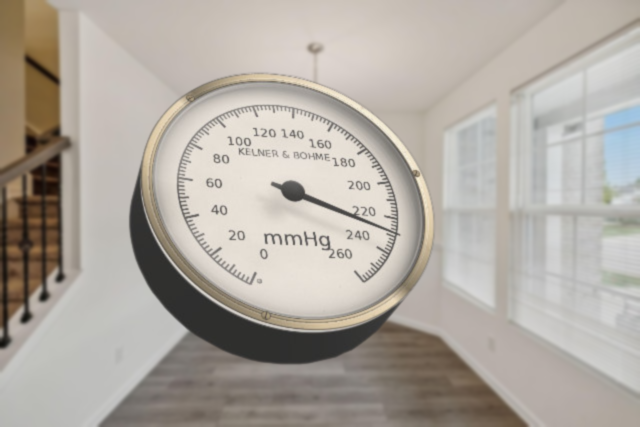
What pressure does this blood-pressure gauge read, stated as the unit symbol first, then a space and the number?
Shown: mmHg 230
